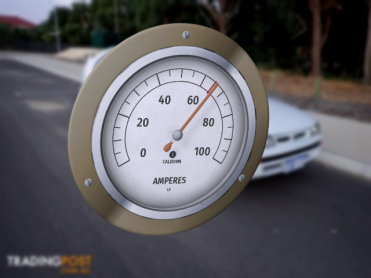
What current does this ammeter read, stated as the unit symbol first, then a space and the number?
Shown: A 65
